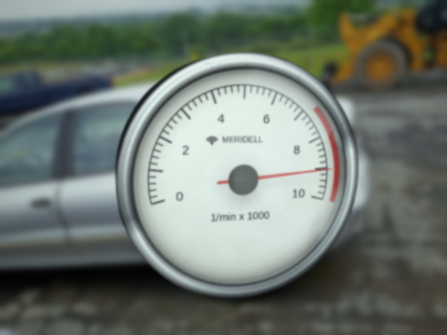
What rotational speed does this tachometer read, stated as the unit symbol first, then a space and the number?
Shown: rpm 9000
